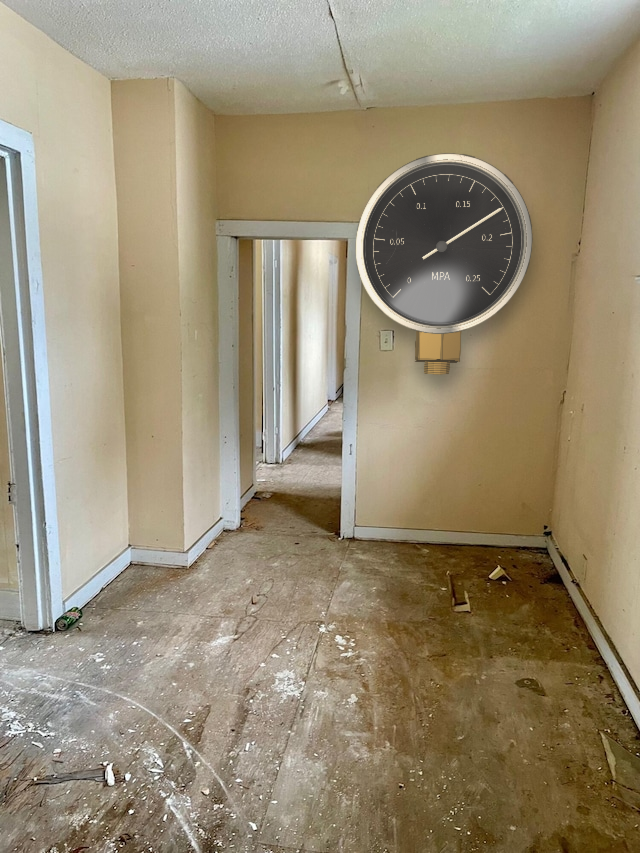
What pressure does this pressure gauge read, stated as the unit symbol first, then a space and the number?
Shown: MPa 0.18
